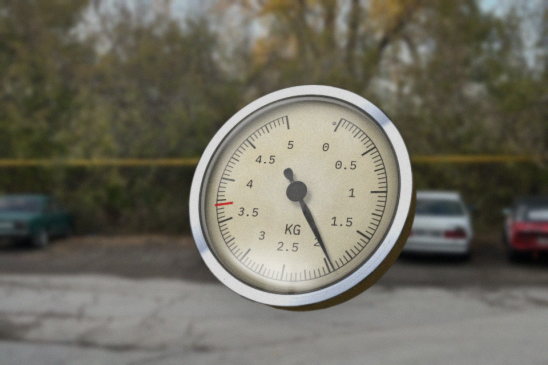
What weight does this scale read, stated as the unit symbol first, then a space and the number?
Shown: kg 1.95
